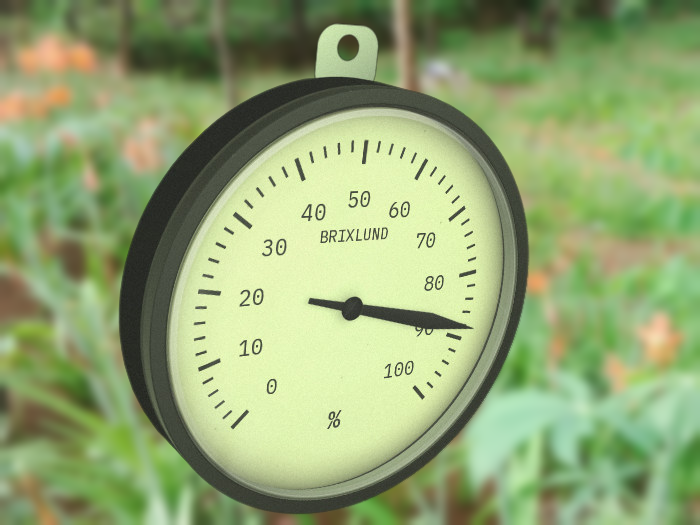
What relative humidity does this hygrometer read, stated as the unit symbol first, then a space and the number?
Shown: % 88
